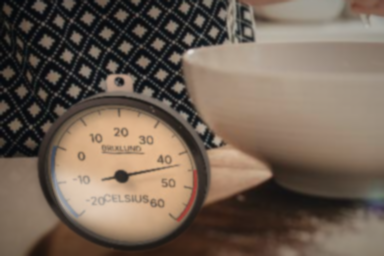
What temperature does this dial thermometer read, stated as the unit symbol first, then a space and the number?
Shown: °C 42.5
